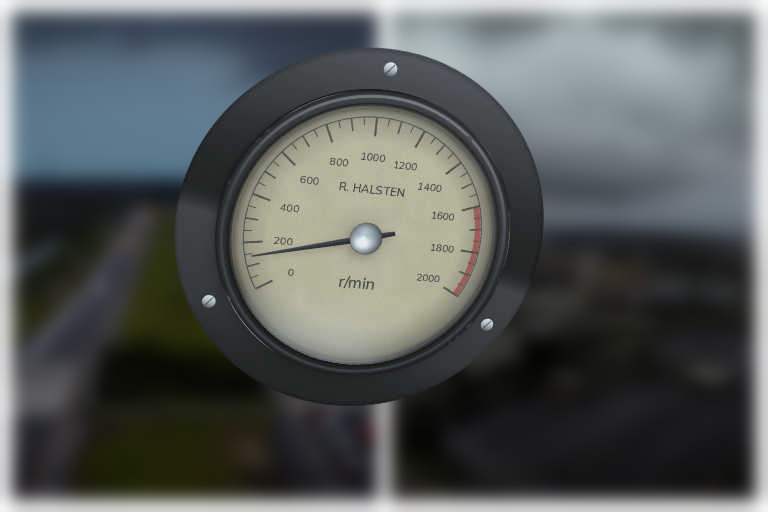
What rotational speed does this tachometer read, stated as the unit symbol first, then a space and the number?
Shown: rpm 150
